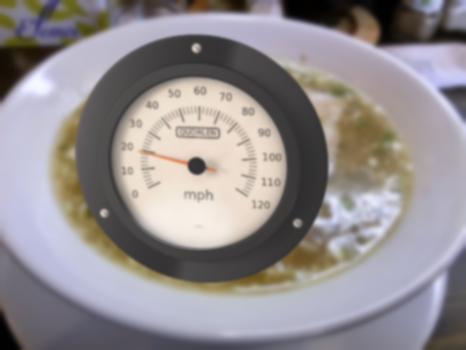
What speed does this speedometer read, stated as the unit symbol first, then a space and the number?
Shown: mph 20
